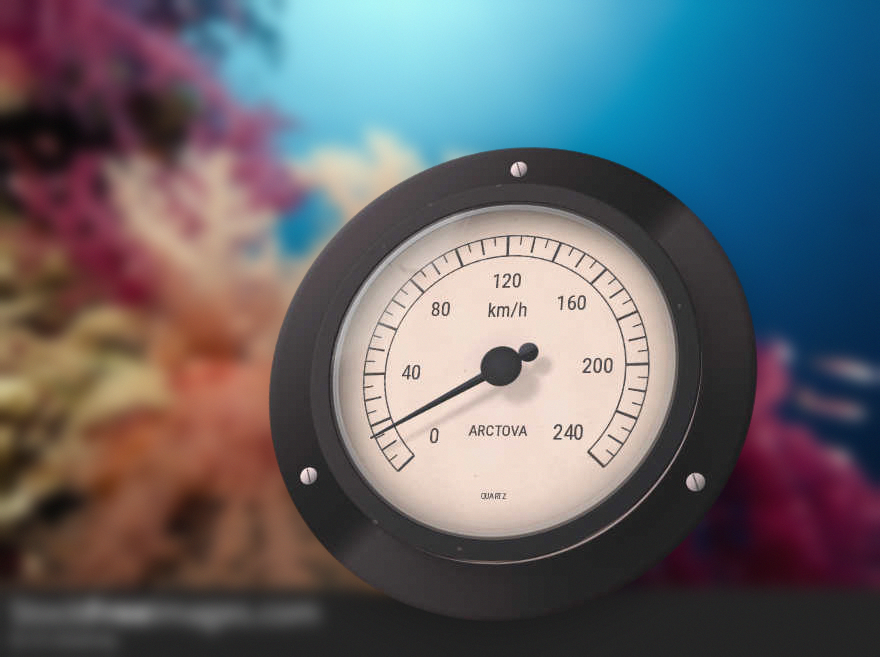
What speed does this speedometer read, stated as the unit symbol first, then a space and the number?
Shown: km/h 15
